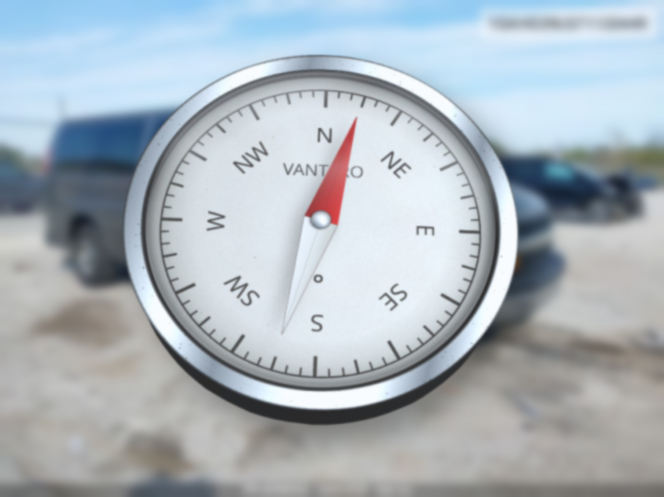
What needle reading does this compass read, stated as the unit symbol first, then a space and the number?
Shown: ° 15
